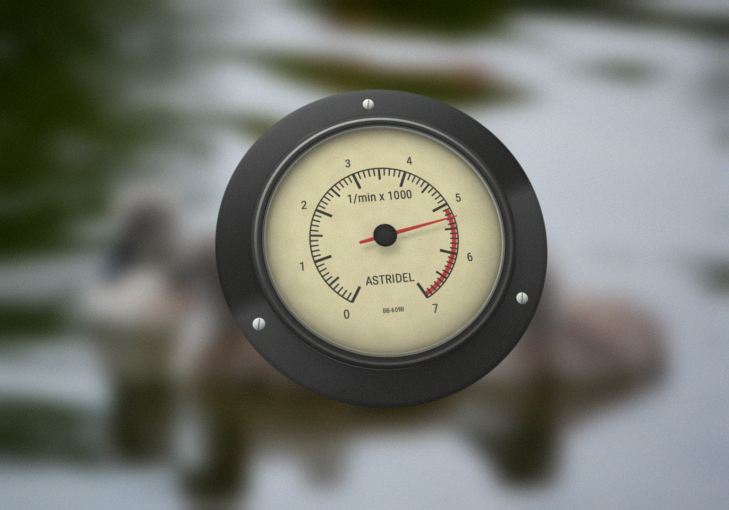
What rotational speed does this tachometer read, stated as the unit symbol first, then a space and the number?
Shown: rpm 5300
